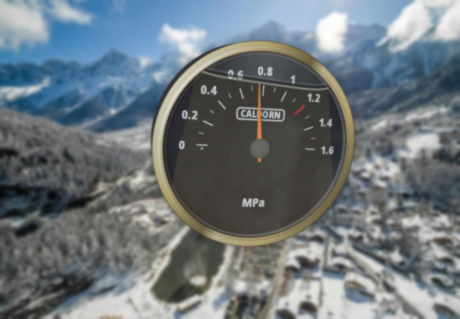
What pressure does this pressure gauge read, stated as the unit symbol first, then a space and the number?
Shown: MPa 0.75
